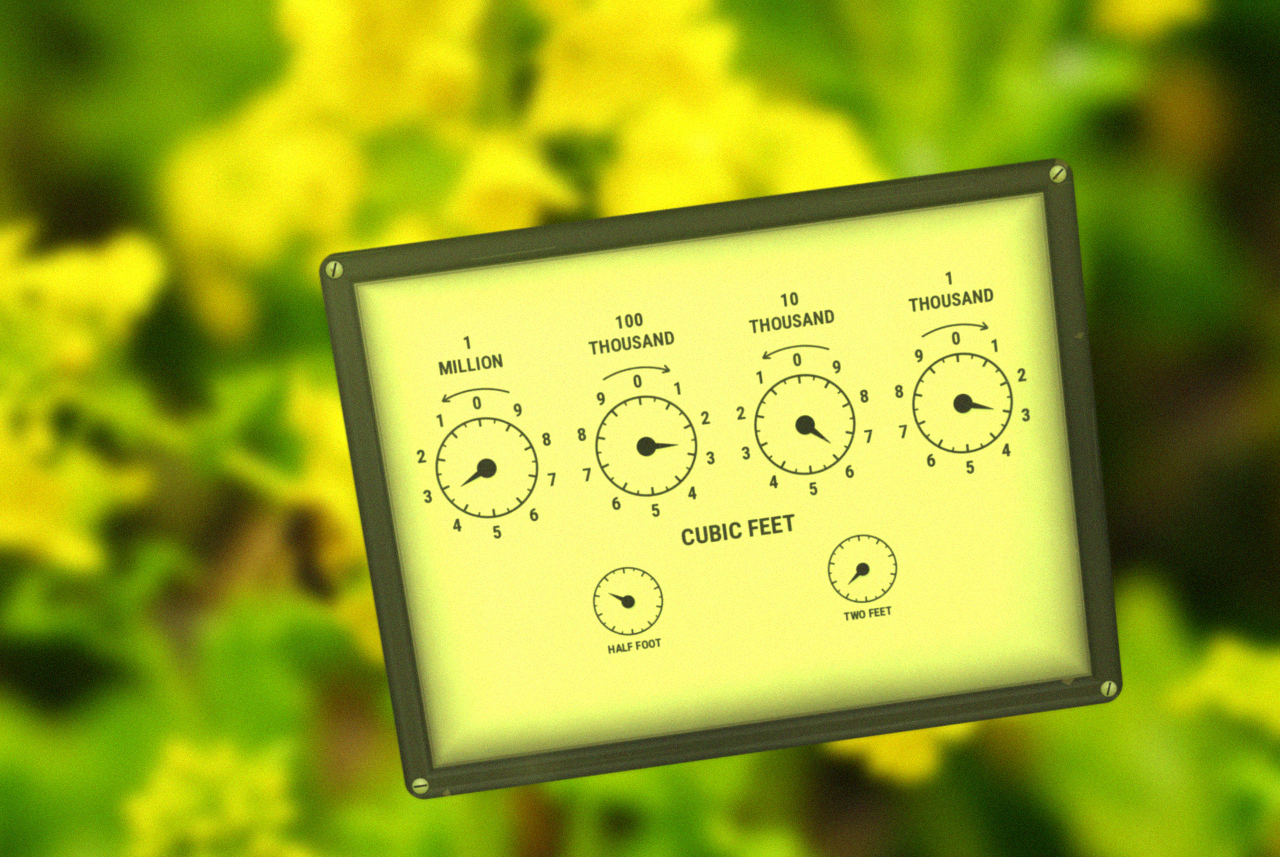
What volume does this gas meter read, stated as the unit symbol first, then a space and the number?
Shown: ft³ 326300
